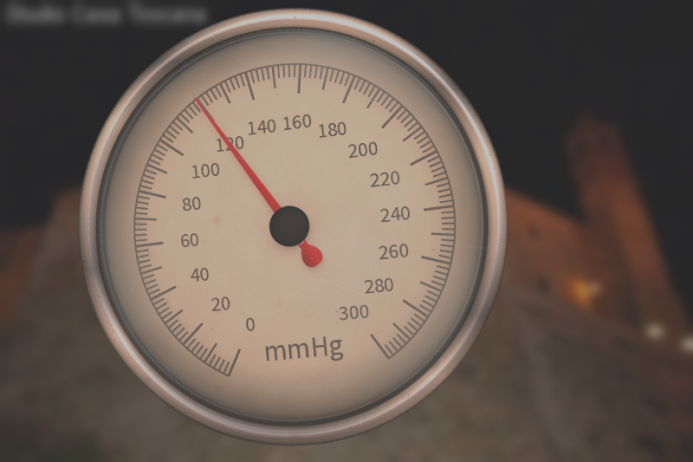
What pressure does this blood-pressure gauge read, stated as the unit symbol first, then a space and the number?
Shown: mmHg 120
